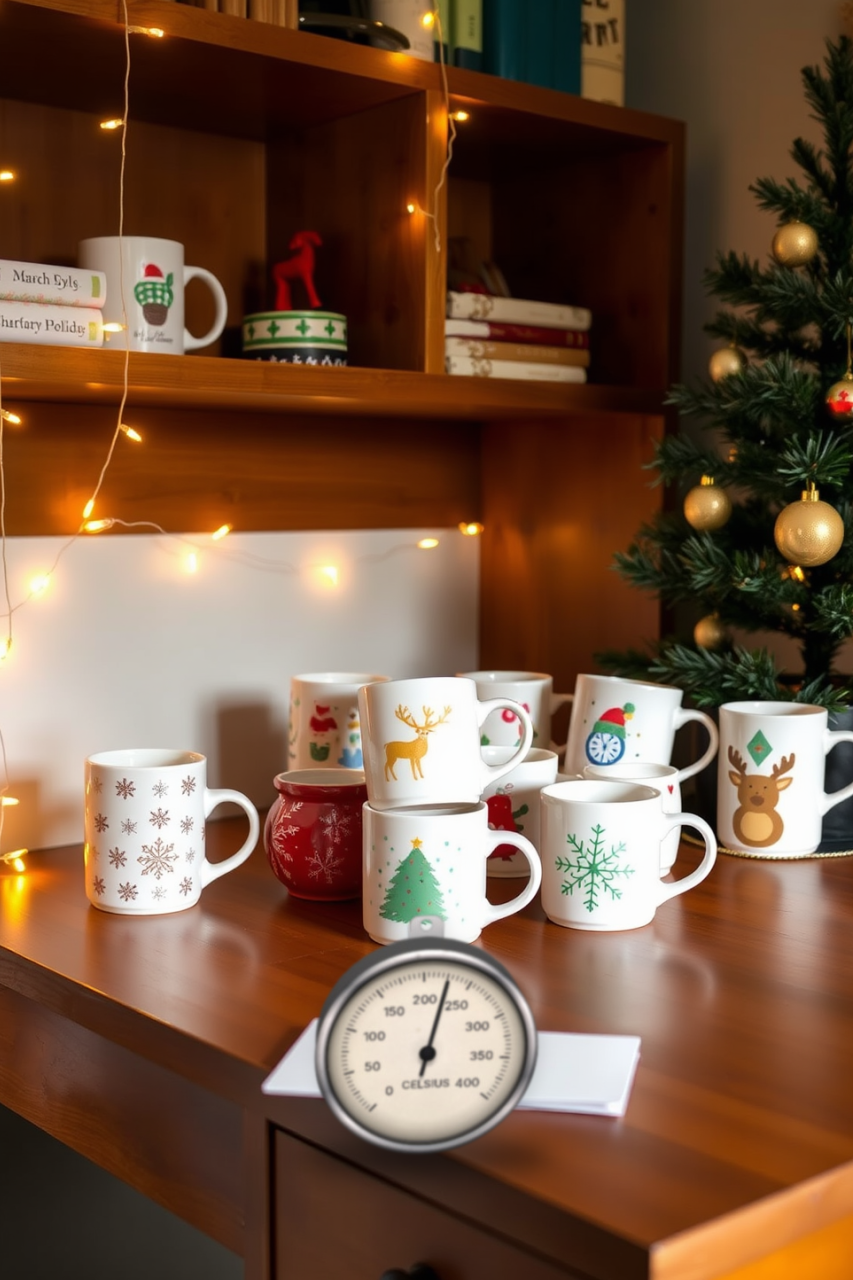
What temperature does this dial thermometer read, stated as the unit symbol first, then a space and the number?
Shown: °C 225
